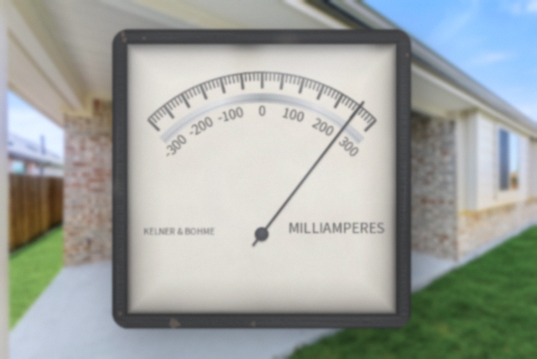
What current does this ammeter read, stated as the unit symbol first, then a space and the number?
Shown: mA 250
